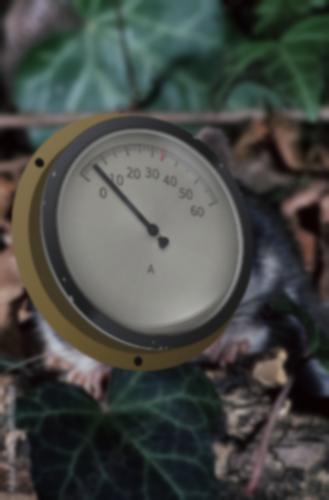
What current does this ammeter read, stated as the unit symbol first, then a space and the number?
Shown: A 5
